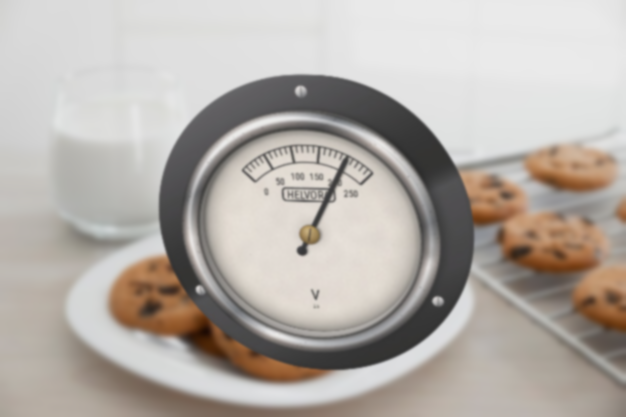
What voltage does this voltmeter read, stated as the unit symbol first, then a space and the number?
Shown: V 200
